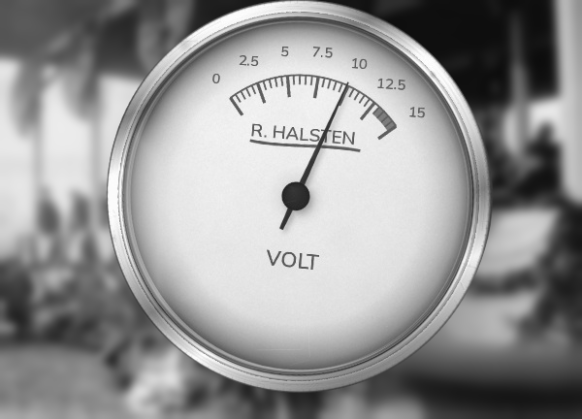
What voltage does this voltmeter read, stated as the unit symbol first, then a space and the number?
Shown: V 10
